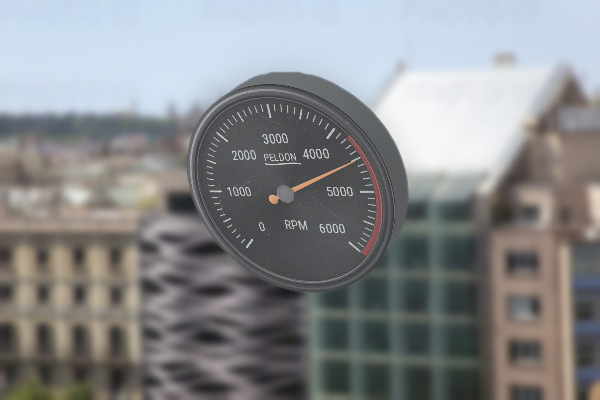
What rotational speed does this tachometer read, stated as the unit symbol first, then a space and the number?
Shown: rpm 4500
